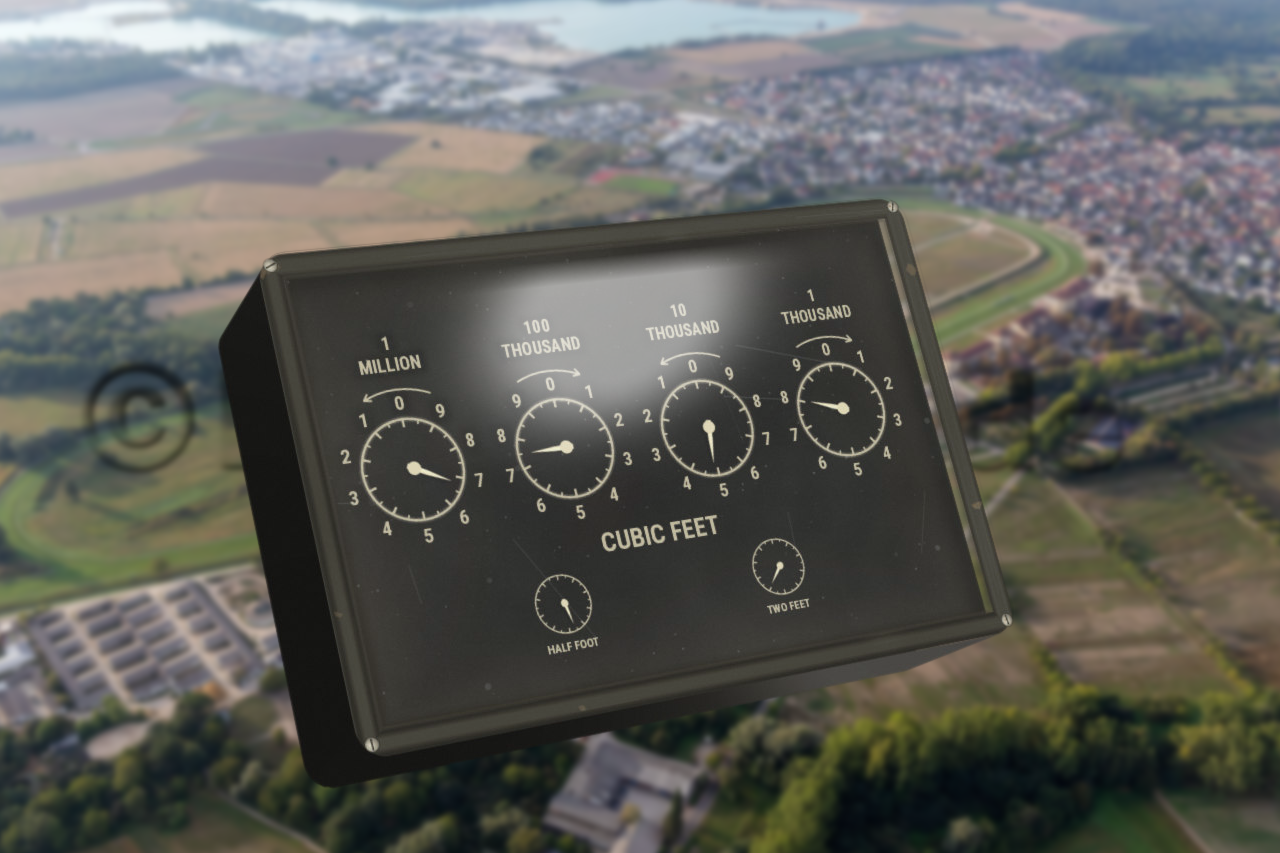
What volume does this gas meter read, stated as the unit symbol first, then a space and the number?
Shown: ft³ 674800
